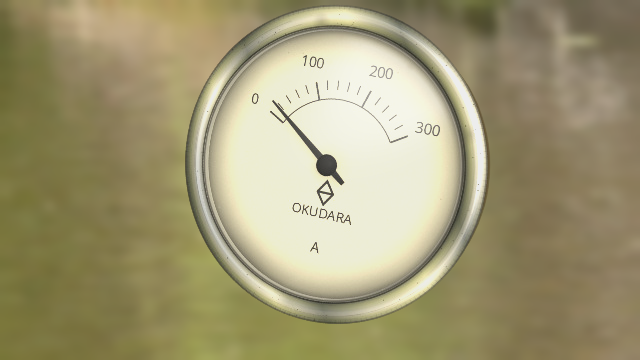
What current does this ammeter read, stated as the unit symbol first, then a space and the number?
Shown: A 20
